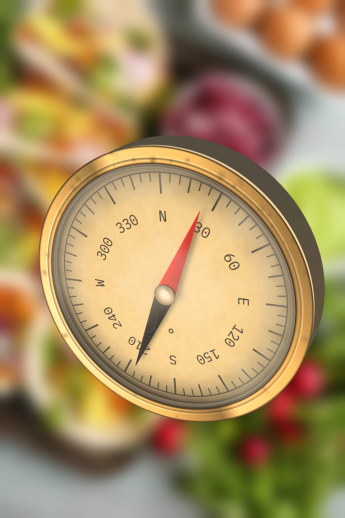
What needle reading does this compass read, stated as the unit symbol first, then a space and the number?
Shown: ° 25
